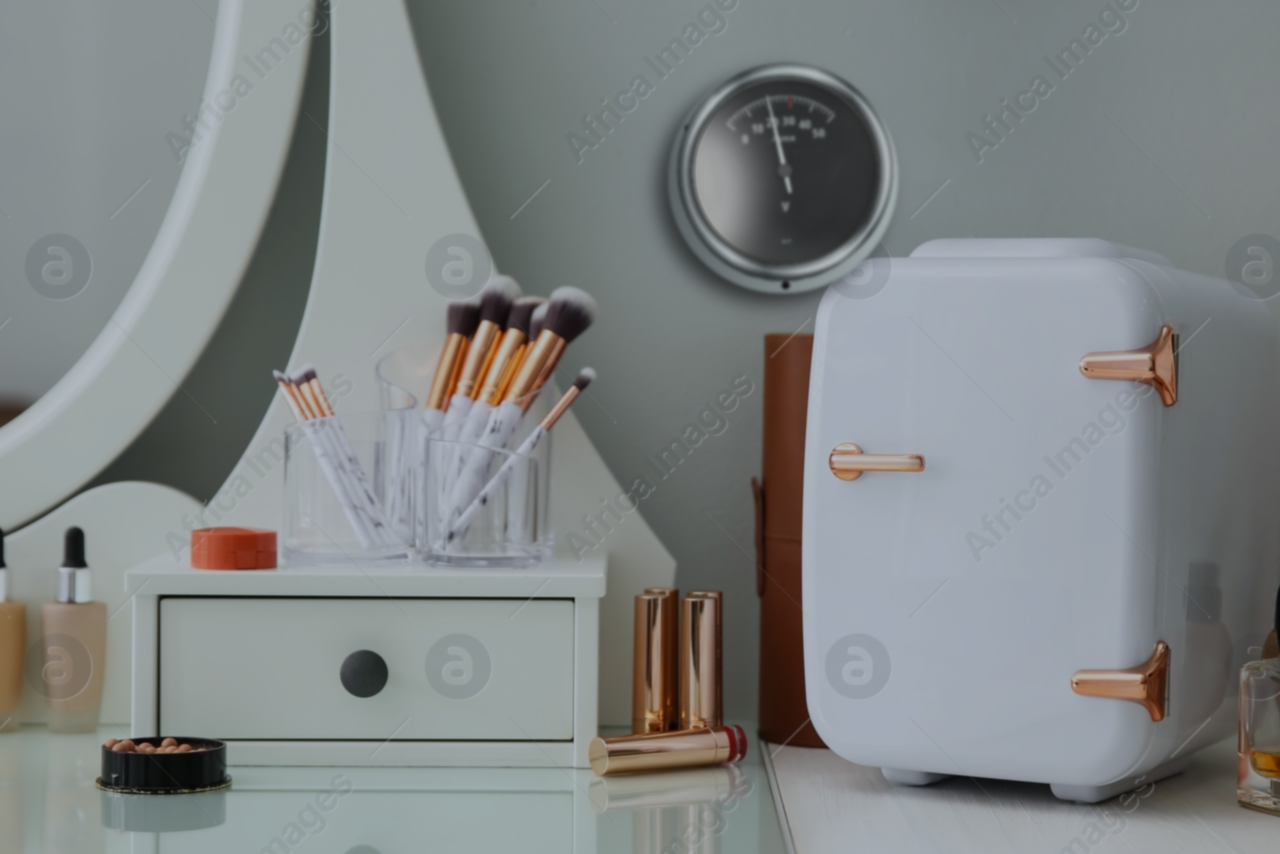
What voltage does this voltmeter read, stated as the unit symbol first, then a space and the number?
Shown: V 20
